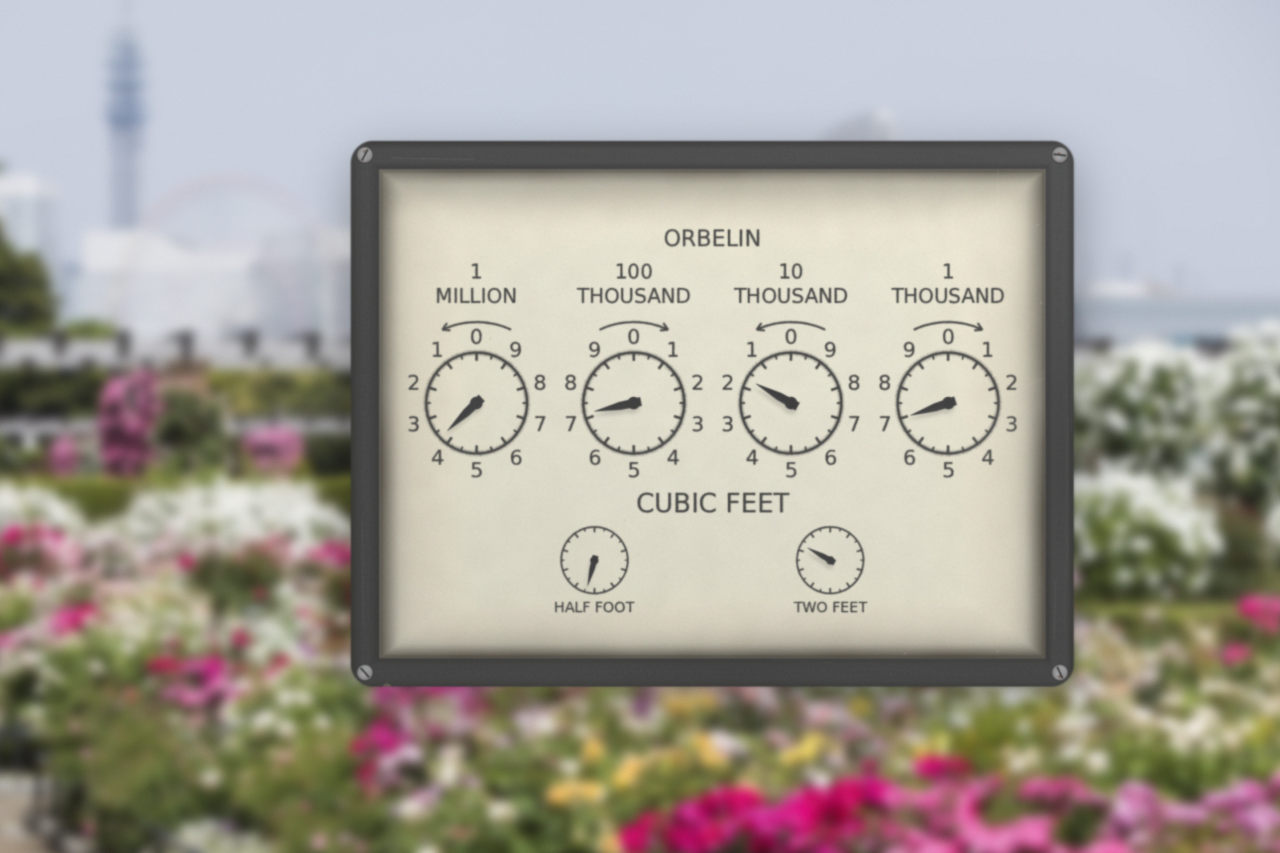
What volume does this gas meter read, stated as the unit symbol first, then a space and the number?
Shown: ft³ 371700
